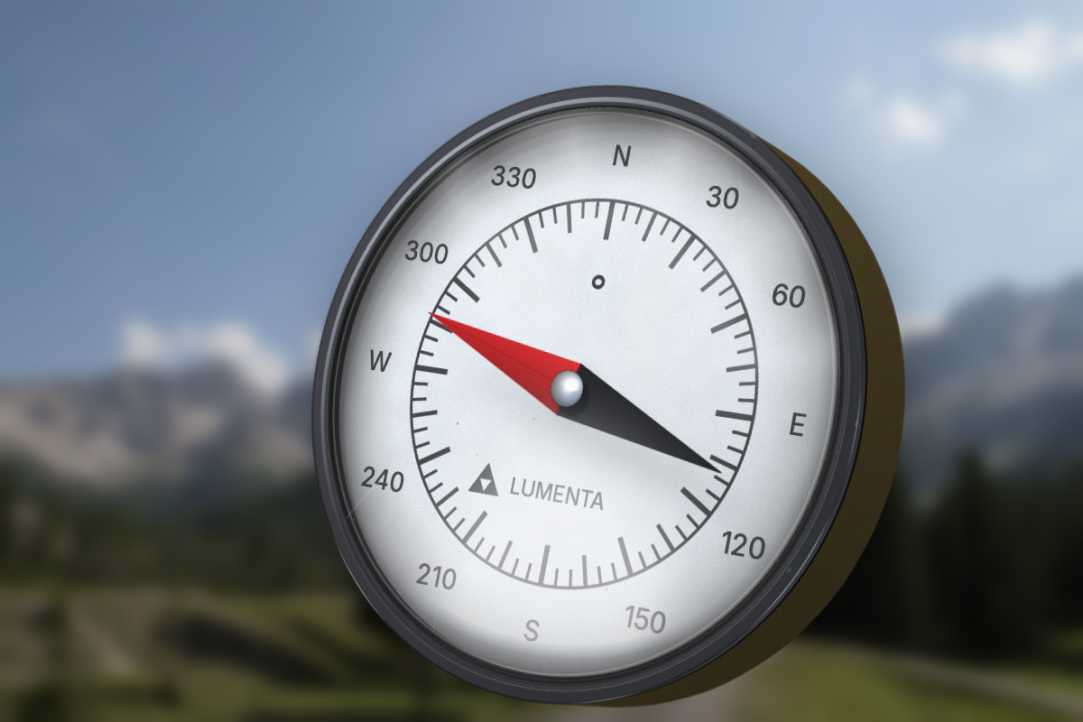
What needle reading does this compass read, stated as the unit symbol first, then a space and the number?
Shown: ° 287.5
